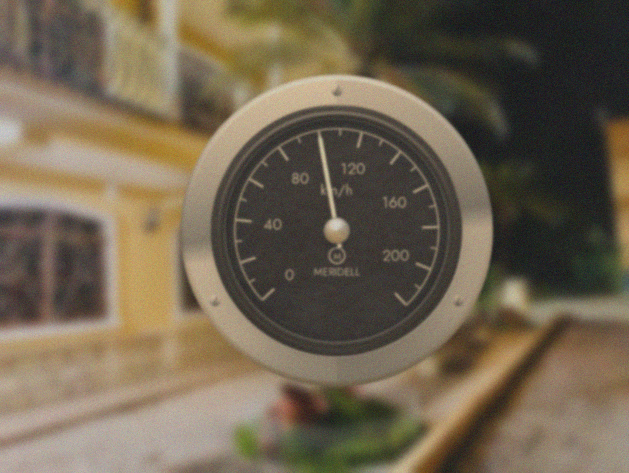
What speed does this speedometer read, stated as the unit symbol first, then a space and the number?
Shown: km/h 100
